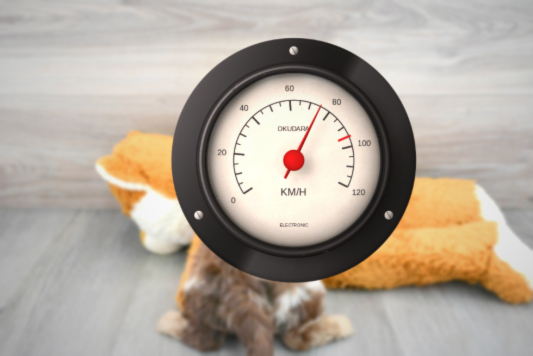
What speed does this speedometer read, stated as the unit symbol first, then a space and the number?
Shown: km/h 75
